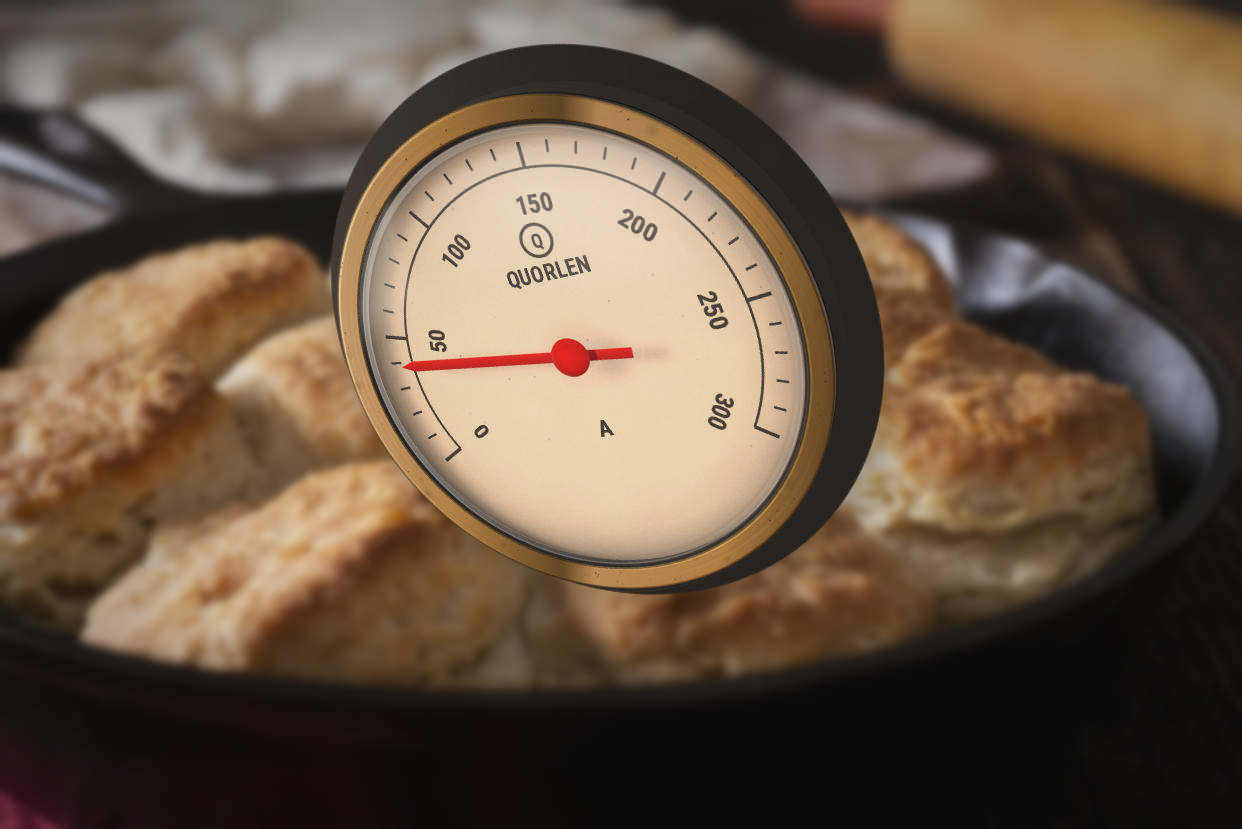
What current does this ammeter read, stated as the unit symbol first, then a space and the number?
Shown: A 40
